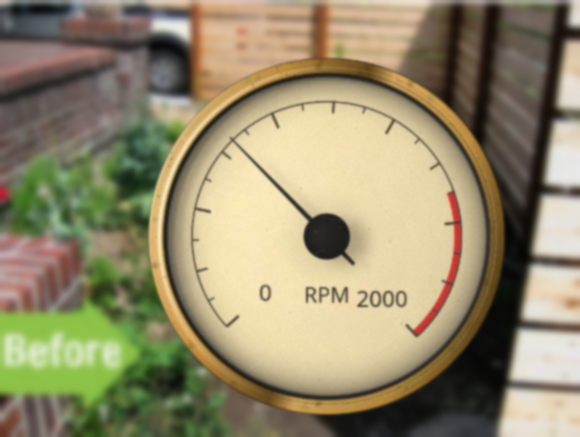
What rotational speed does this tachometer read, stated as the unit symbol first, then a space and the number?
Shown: rpm 650
